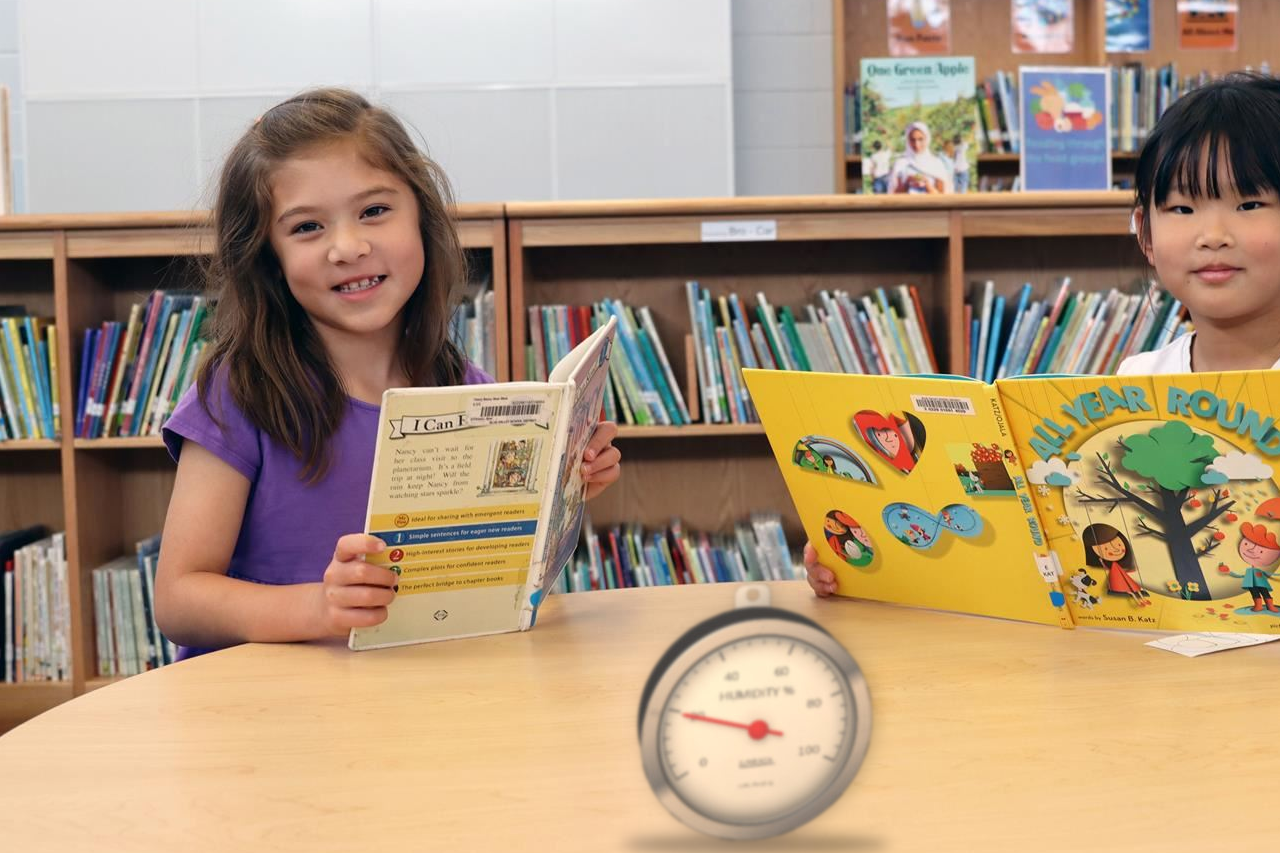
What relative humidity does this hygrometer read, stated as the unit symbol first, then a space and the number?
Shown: % 20
